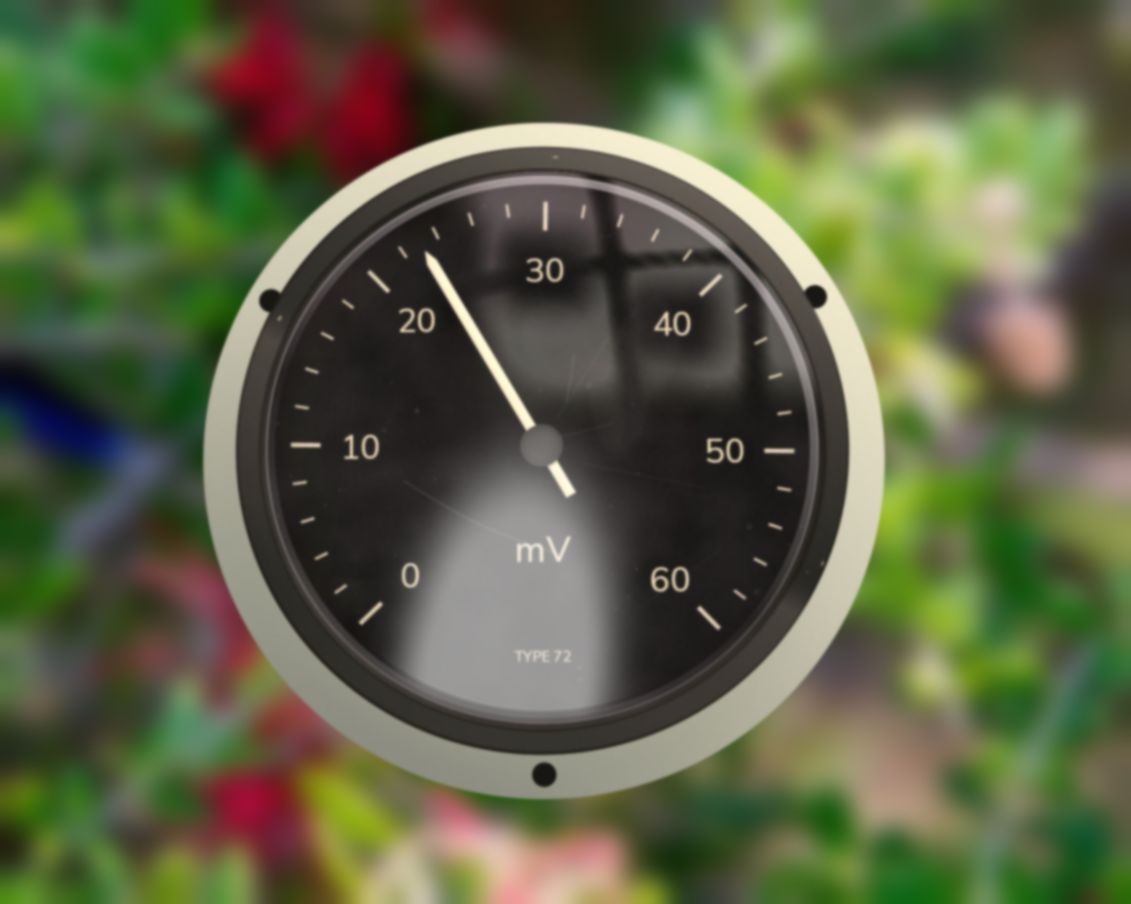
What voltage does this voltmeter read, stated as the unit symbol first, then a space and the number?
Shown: mV 23
